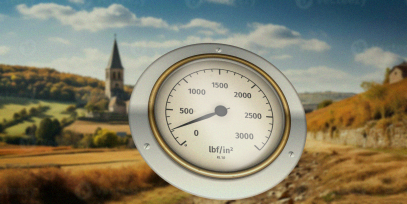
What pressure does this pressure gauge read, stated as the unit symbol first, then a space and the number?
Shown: psi 200
